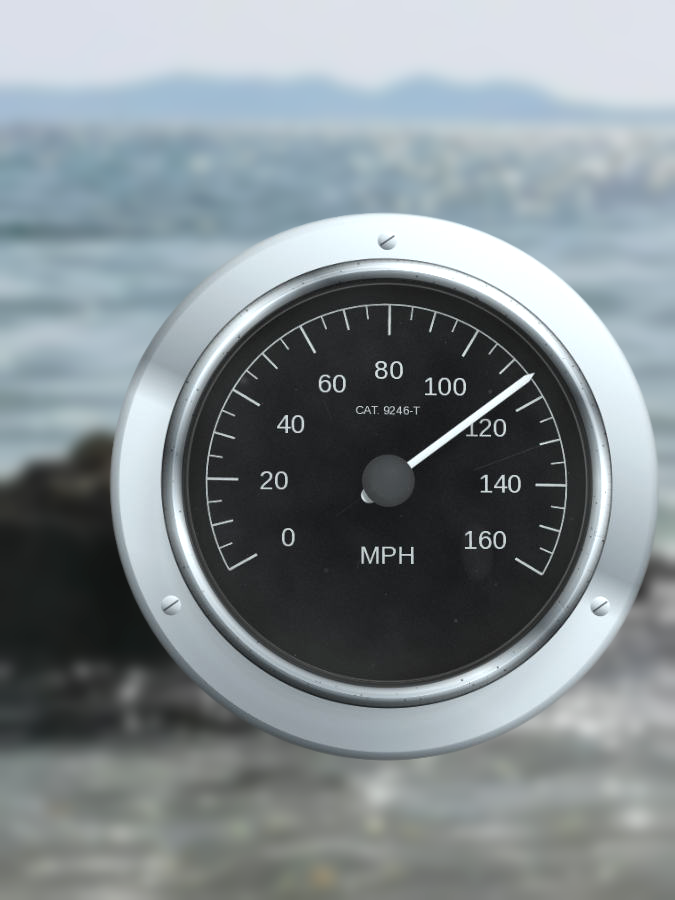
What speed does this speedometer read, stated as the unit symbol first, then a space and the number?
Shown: mph 115
